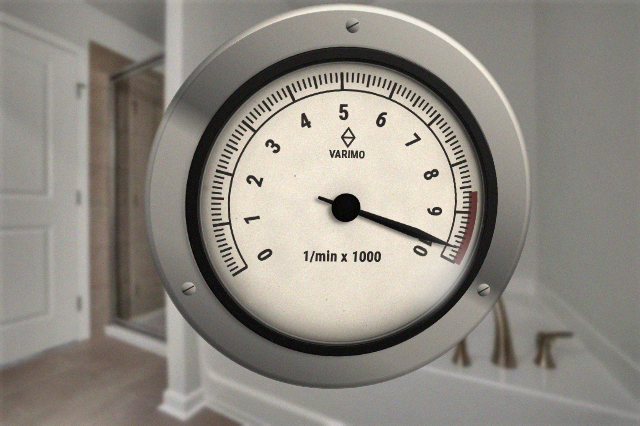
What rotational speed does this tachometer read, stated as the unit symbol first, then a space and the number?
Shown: rpm 9700
